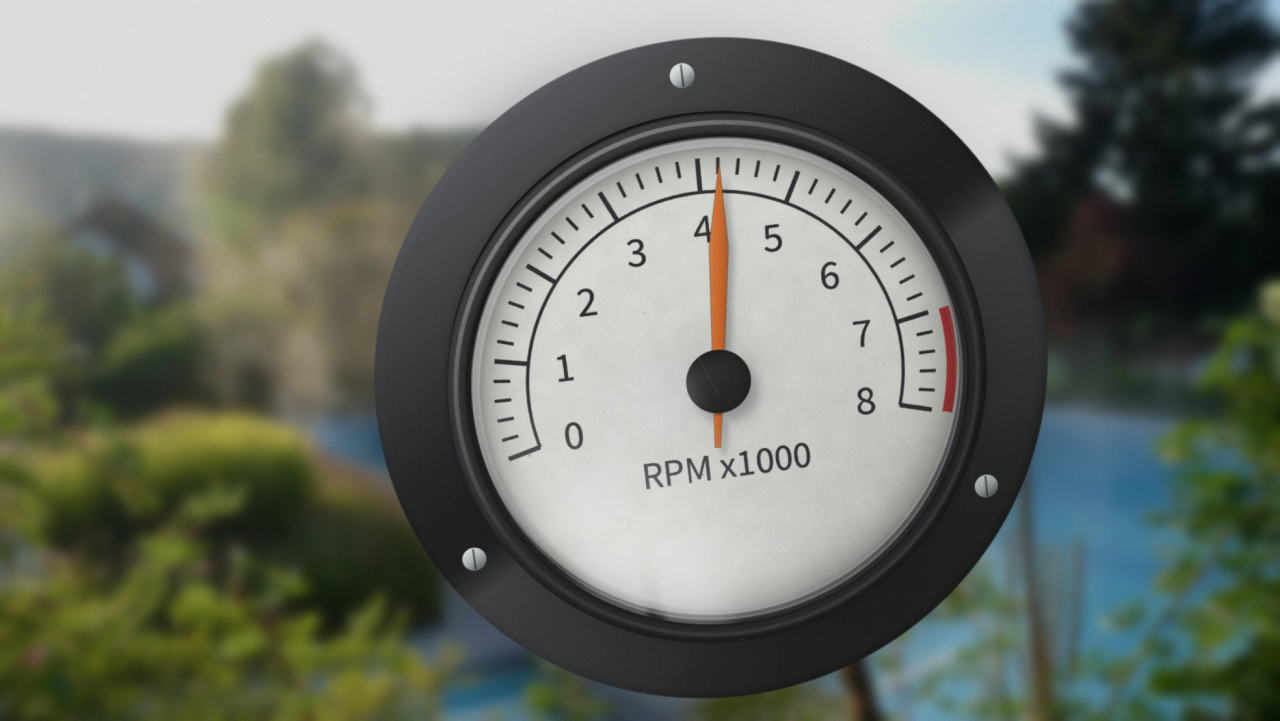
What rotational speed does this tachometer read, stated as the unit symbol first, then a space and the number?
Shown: rpm 4200
